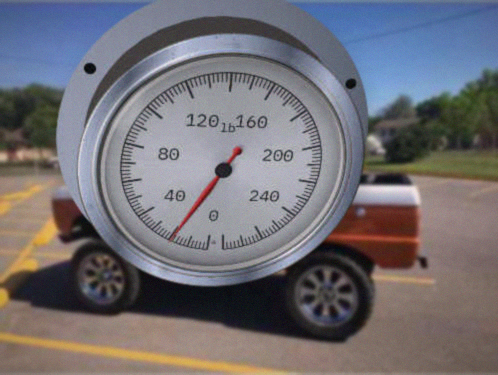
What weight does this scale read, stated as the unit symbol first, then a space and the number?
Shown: lb 20
